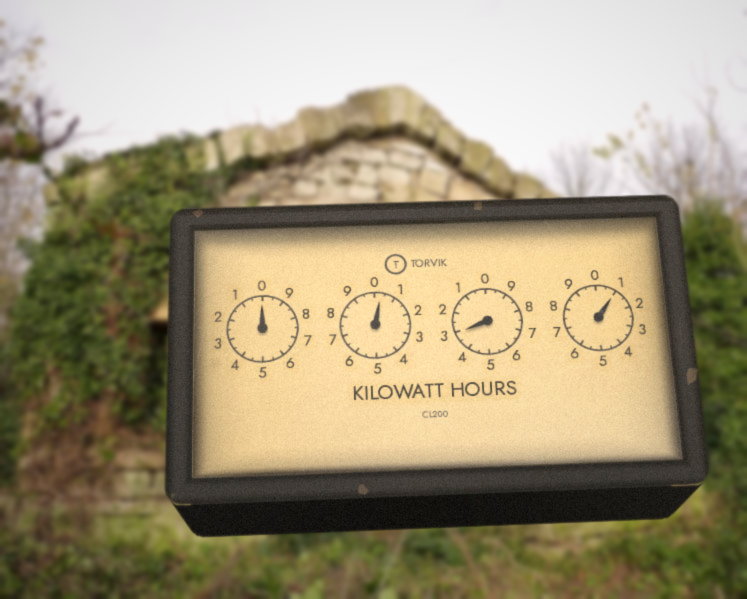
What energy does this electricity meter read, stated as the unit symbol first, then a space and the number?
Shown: kWh 31
